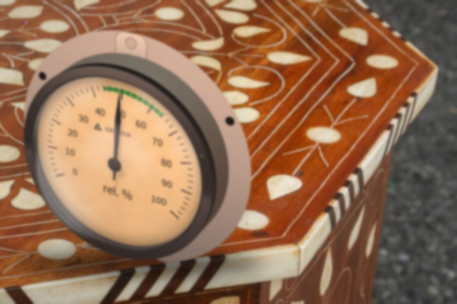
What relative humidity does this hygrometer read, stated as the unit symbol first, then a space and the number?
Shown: % 50
